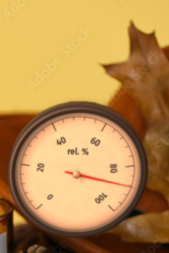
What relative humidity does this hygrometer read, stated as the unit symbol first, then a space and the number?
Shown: % 88
